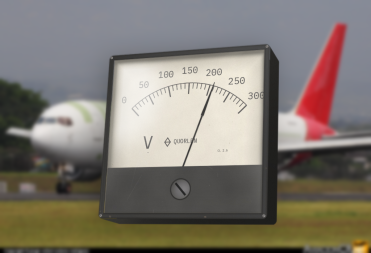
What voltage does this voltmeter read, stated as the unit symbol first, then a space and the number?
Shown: V 210
